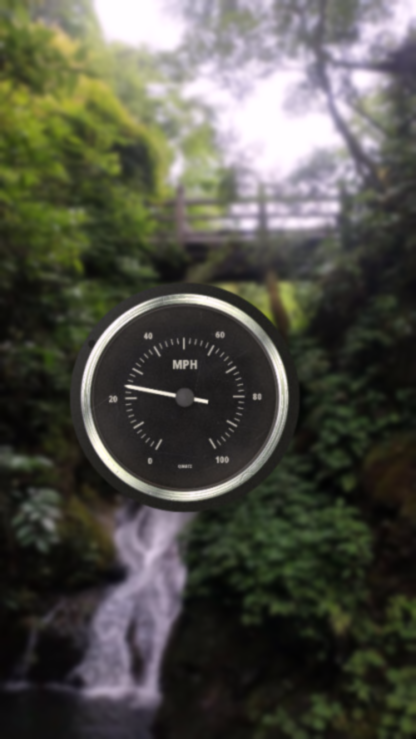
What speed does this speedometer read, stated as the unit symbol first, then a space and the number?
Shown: mph 24
